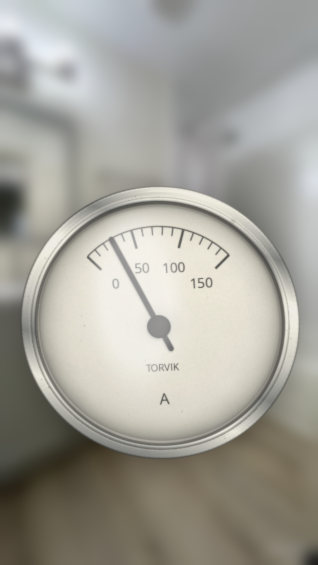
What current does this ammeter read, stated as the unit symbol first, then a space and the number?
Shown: A 30
